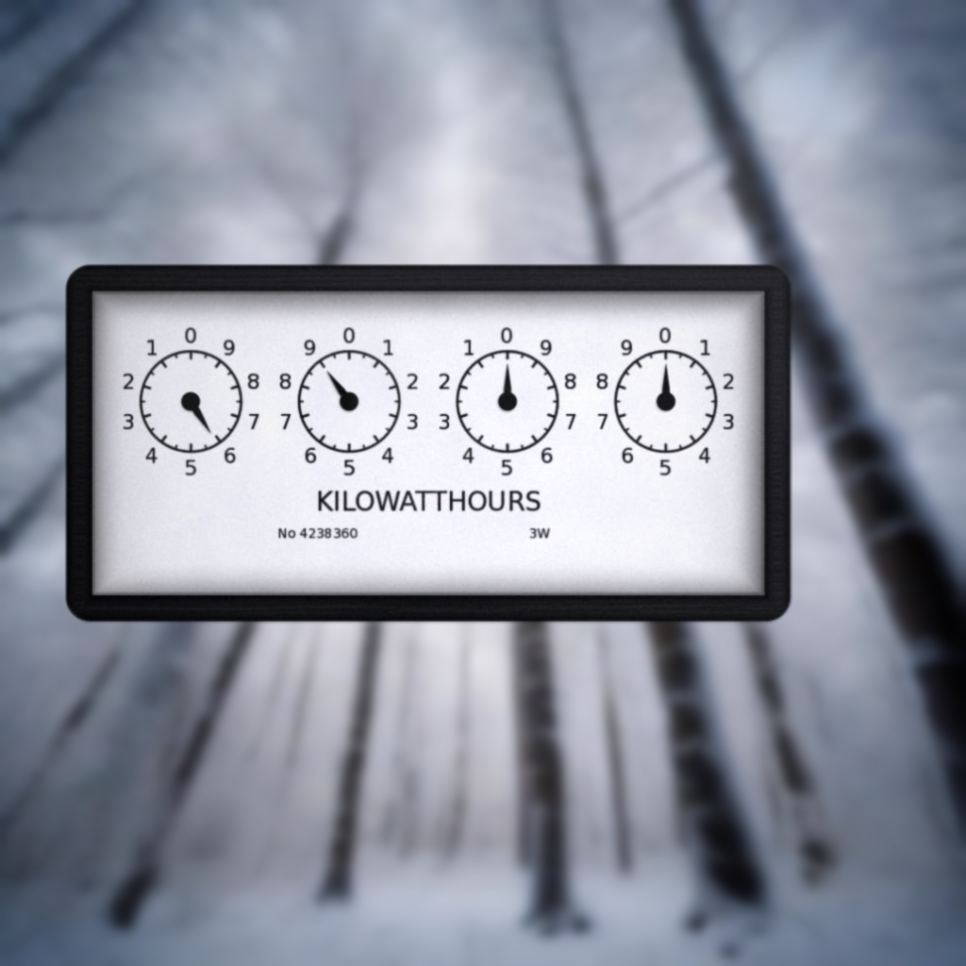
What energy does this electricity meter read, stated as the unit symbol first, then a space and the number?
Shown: kWh 5900
